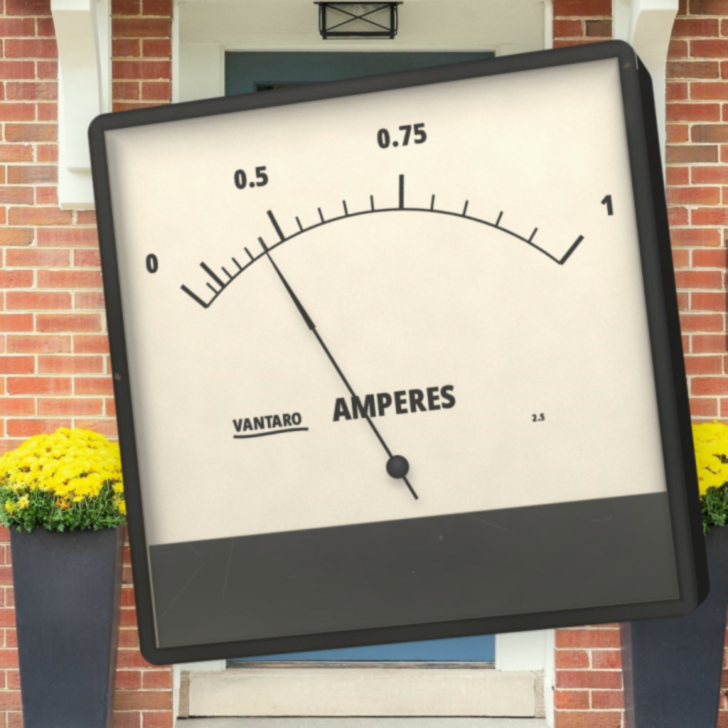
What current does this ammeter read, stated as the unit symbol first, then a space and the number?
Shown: A 0.45
